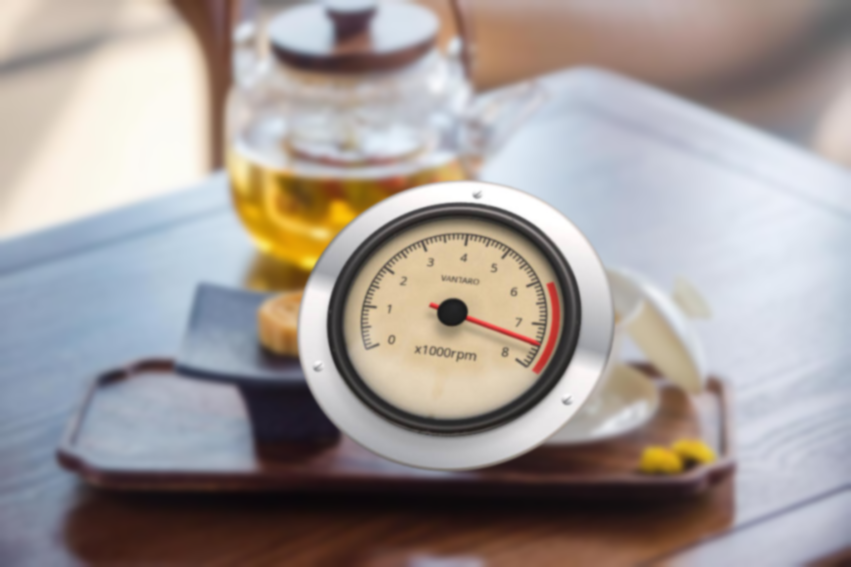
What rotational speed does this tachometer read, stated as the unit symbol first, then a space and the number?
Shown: rpm 7500
